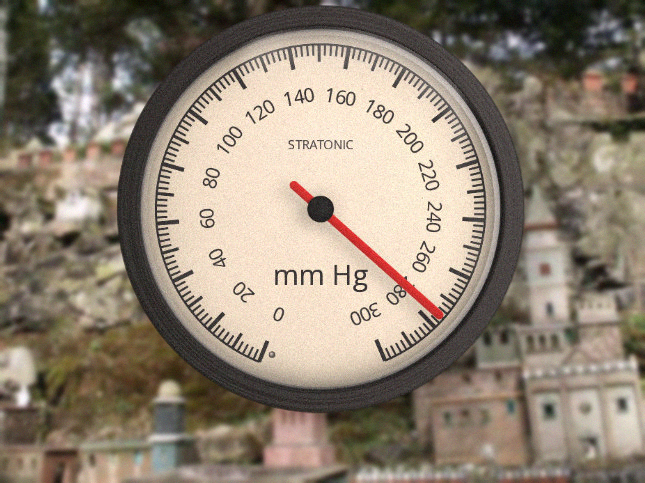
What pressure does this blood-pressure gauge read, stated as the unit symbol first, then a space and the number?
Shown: mmHg 276
